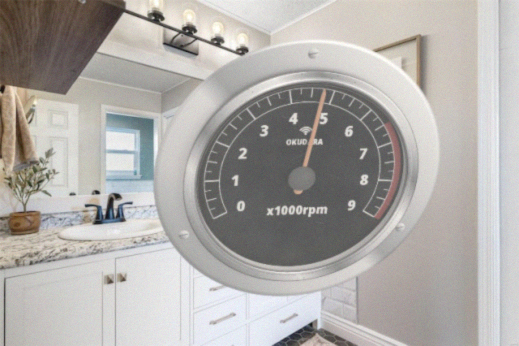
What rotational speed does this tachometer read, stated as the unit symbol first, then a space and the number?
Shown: rpm 4750
